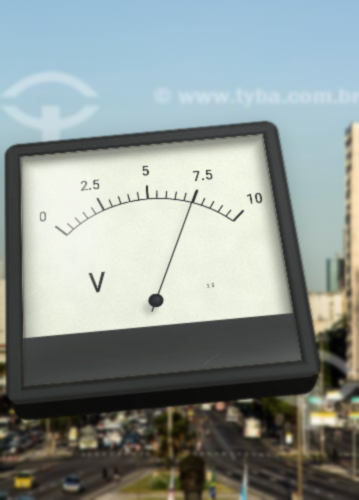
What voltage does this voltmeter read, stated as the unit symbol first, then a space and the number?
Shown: V 7.5
